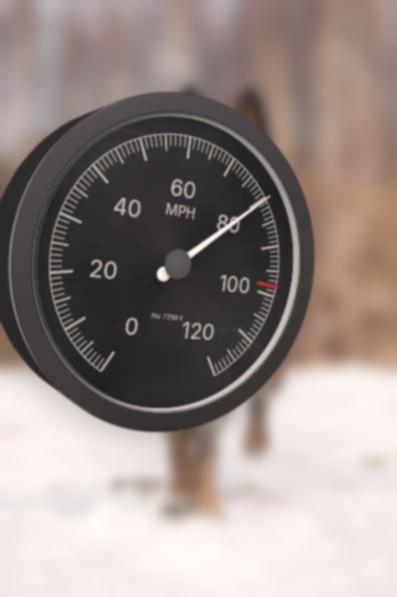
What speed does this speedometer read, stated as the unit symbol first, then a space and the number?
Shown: mph 80
